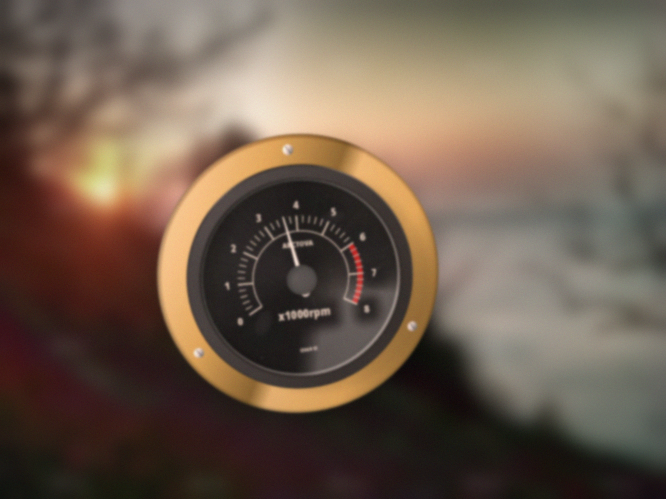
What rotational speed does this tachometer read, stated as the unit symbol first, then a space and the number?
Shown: rpm 3600
